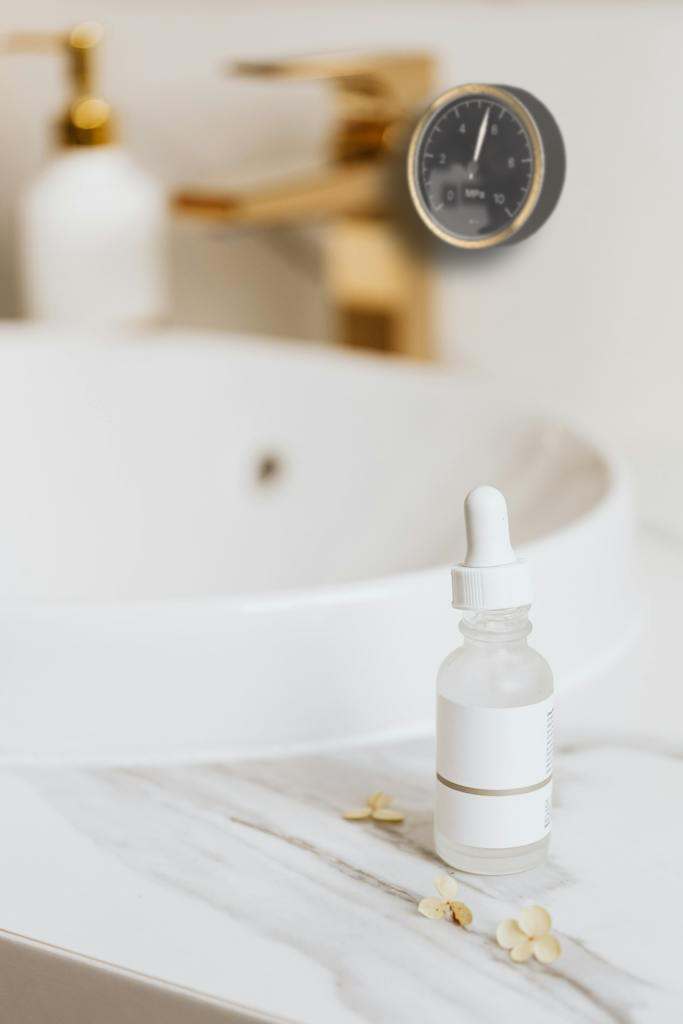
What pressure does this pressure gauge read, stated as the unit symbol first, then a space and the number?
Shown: MPa 5.5
